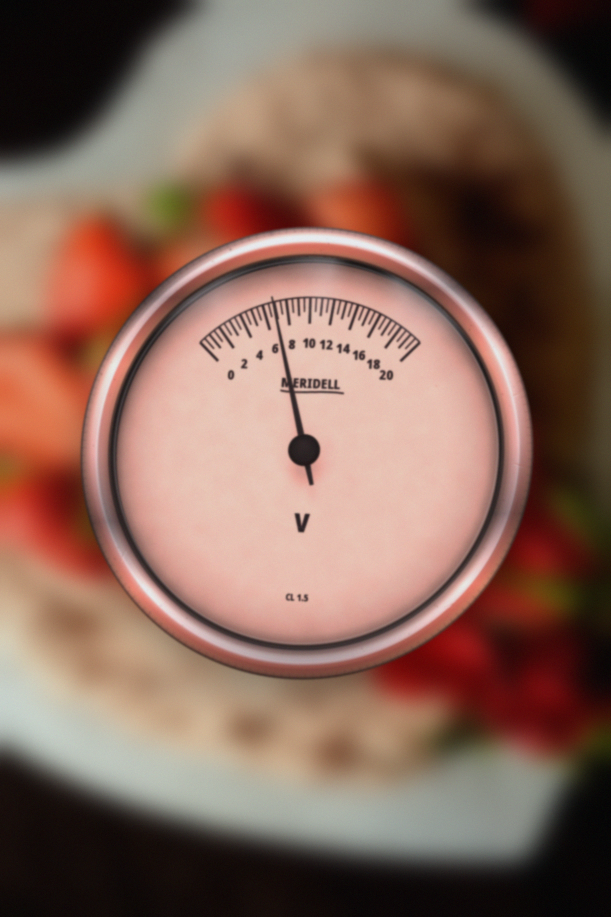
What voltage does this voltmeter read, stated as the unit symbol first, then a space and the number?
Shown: V 7
